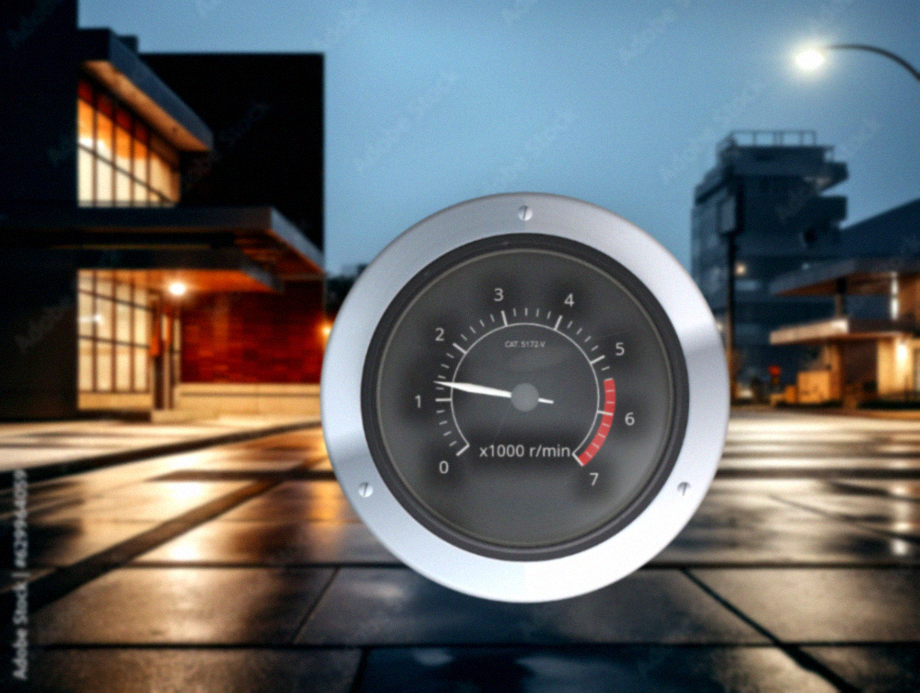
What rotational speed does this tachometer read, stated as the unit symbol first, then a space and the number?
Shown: rpm 1300
